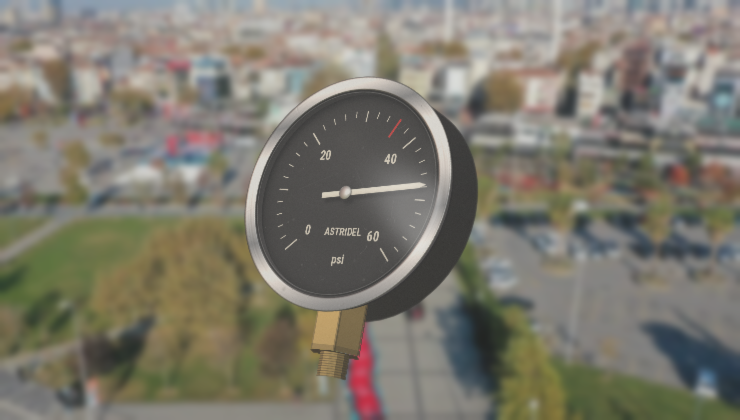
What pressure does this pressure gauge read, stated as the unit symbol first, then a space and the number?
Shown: psi 48
